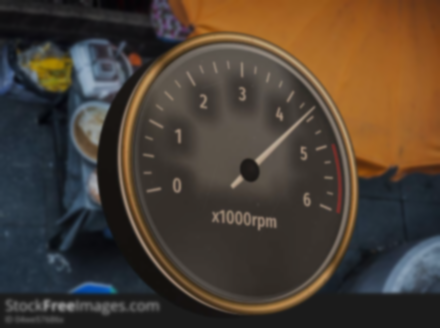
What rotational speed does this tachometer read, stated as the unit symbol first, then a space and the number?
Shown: rpm 4375
